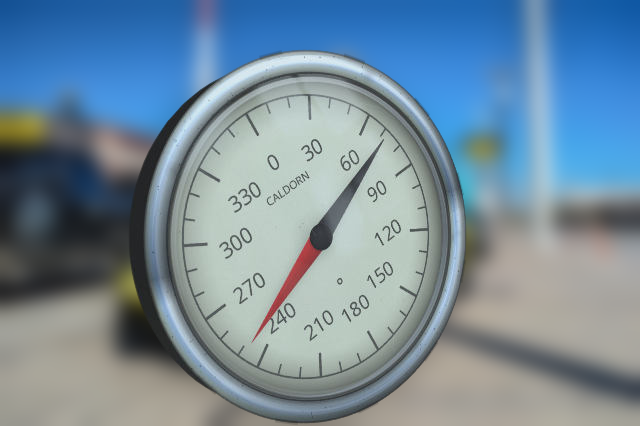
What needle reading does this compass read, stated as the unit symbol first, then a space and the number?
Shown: ° 250
